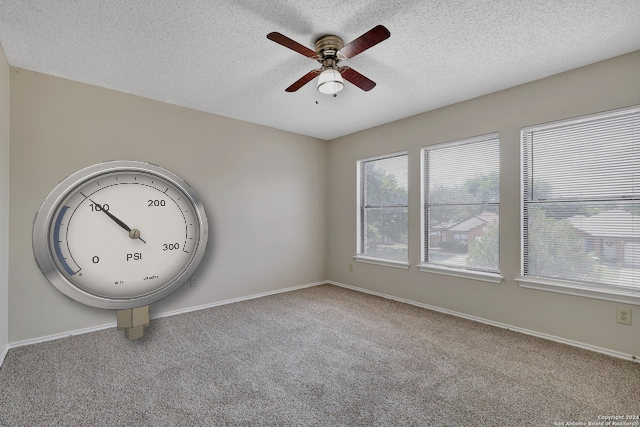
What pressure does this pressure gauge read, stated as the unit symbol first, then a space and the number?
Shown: psi 100
